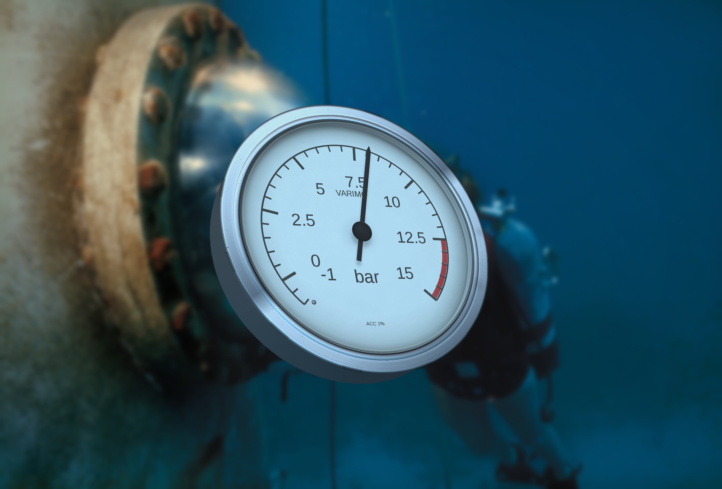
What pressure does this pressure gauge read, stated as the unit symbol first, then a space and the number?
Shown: bar 8
